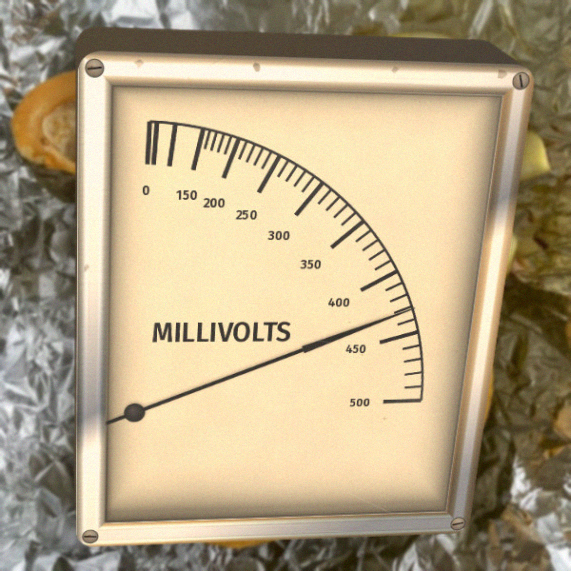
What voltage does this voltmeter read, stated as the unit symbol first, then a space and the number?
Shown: mV 430
